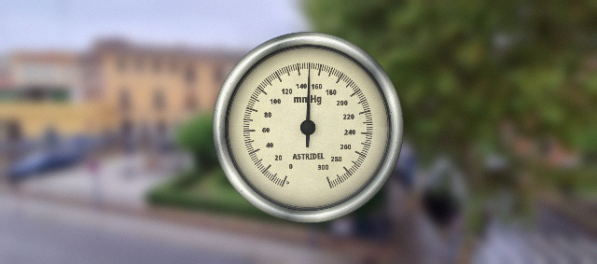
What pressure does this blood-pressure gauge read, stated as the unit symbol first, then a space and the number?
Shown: mmHg 150
